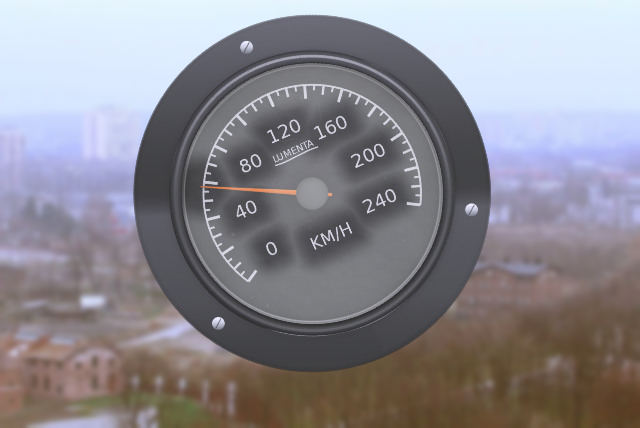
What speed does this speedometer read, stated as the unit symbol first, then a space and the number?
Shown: km/h 57.5
